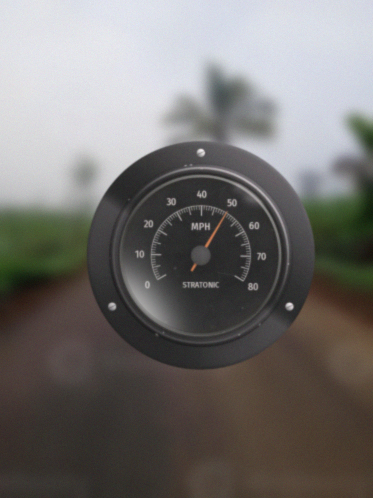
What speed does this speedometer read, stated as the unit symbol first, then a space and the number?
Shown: mph 50
